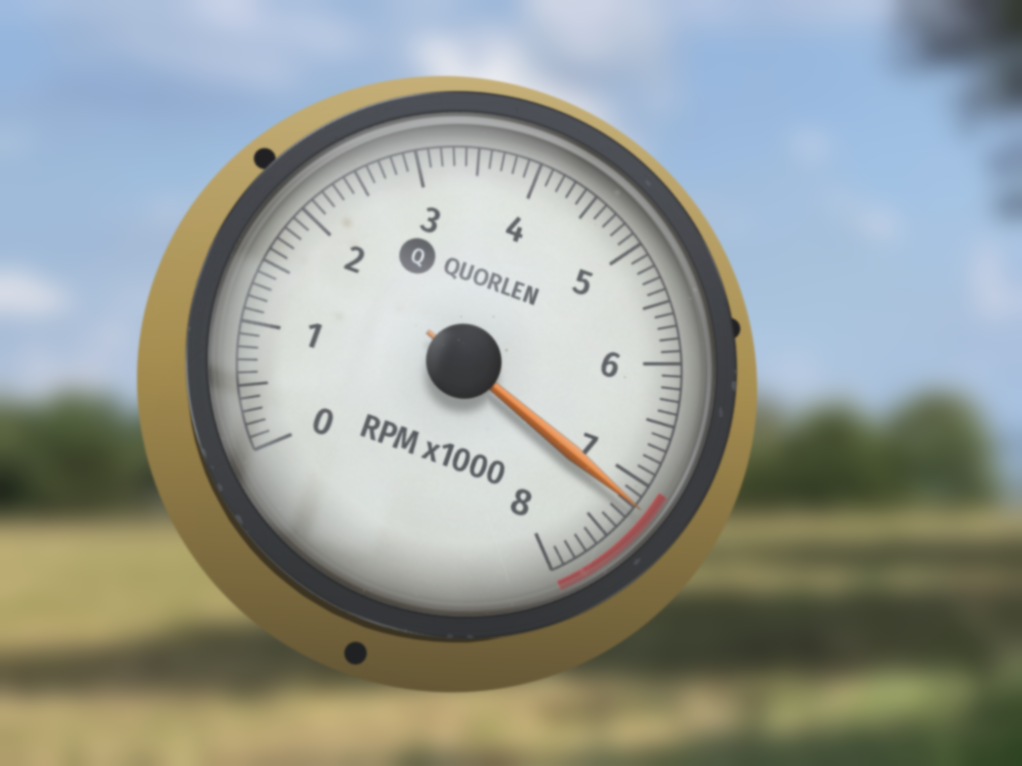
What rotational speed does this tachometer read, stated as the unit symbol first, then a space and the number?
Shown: rpm 7200
